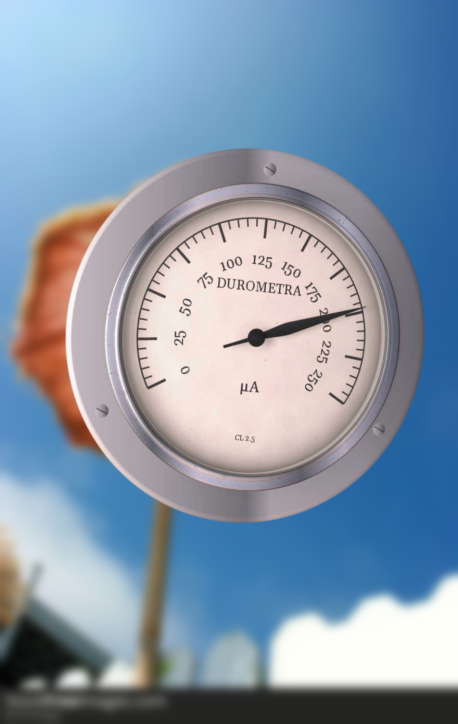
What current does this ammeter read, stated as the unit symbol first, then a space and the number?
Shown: µA 197.5
